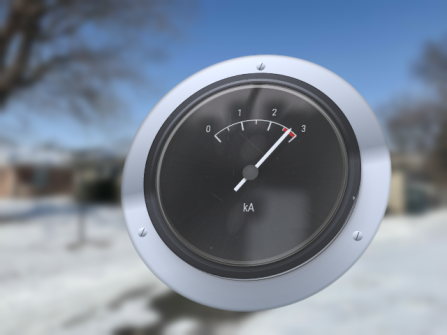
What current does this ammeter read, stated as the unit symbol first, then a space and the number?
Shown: kA 2.75
